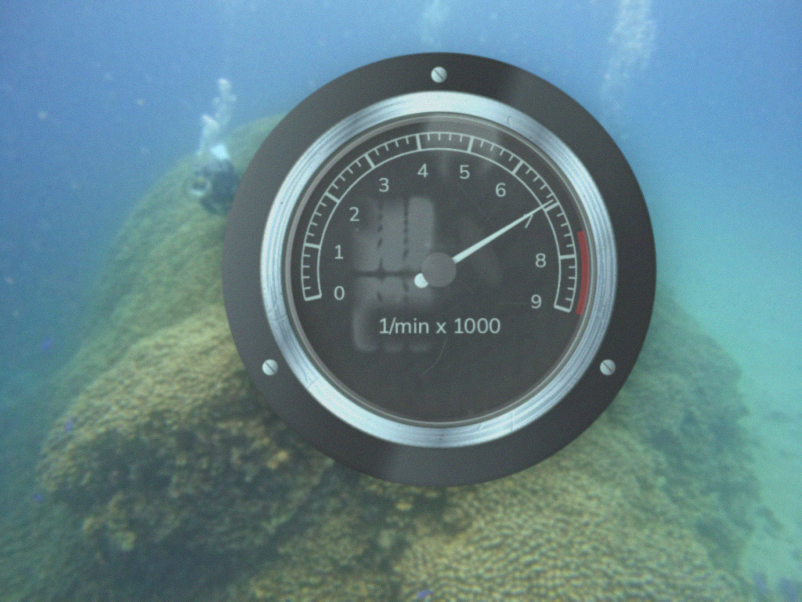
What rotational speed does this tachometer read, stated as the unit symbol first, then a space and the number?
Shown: rpm 6900
